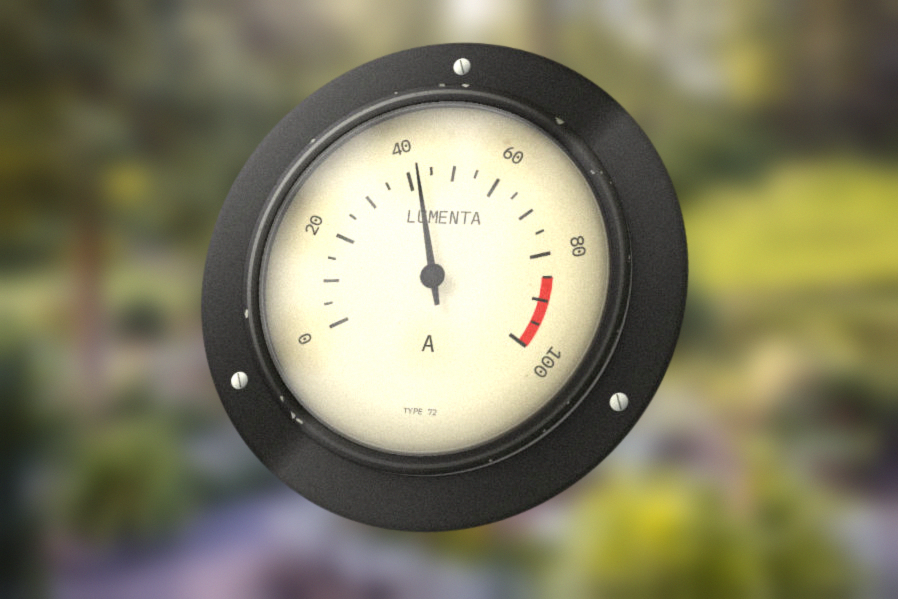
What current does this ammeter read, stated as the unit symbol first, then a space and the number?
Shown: A 42.5
